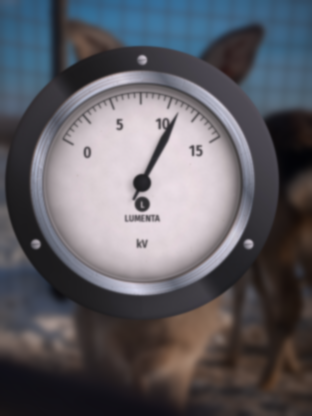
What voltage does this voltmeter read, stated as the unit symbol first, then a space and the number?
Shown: kV 11
